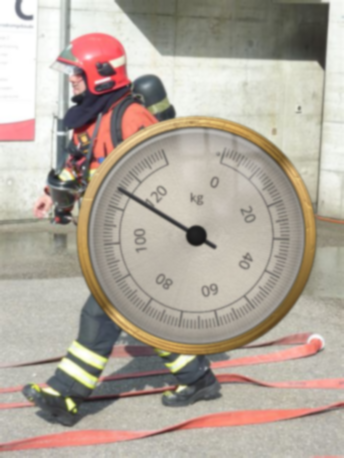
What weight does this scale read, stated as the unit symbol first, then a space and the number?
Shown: kg 115
